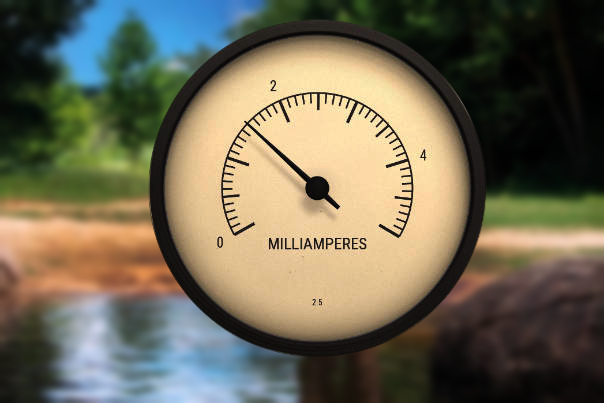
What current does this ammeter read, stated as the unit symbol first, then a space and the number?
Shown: mA 1.5
